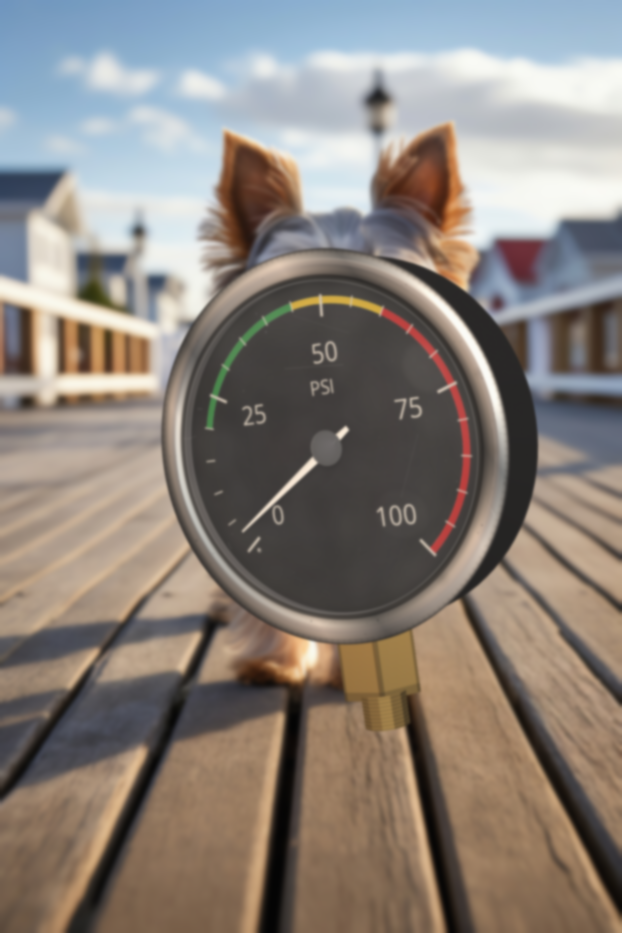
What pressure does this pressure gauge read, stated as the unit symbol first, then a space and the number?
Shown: psi 2.5
